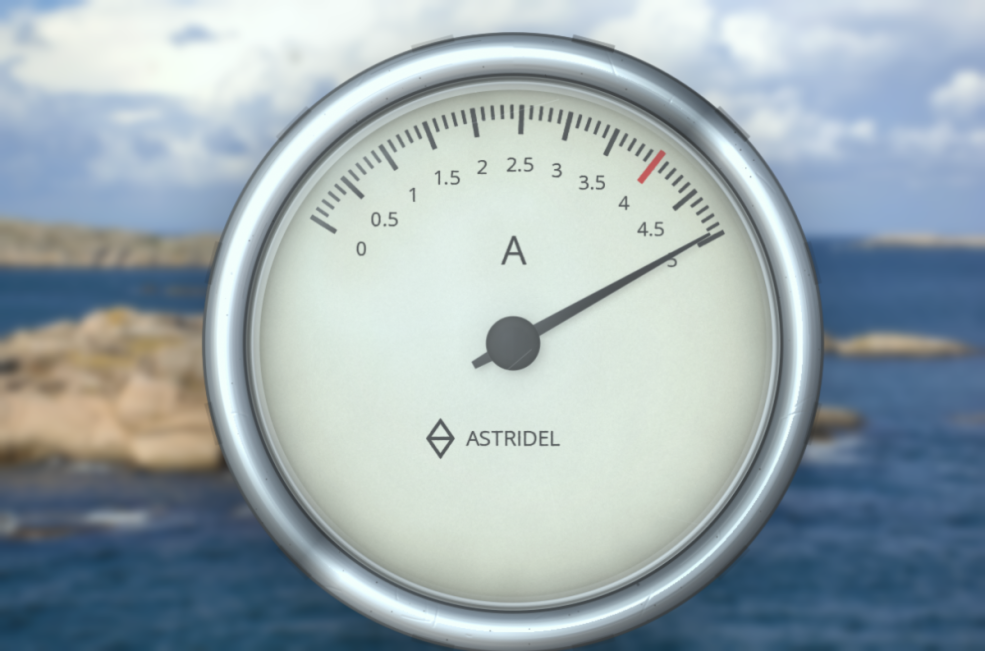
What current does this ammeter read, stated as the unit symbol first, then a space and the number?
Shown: A 4.95
